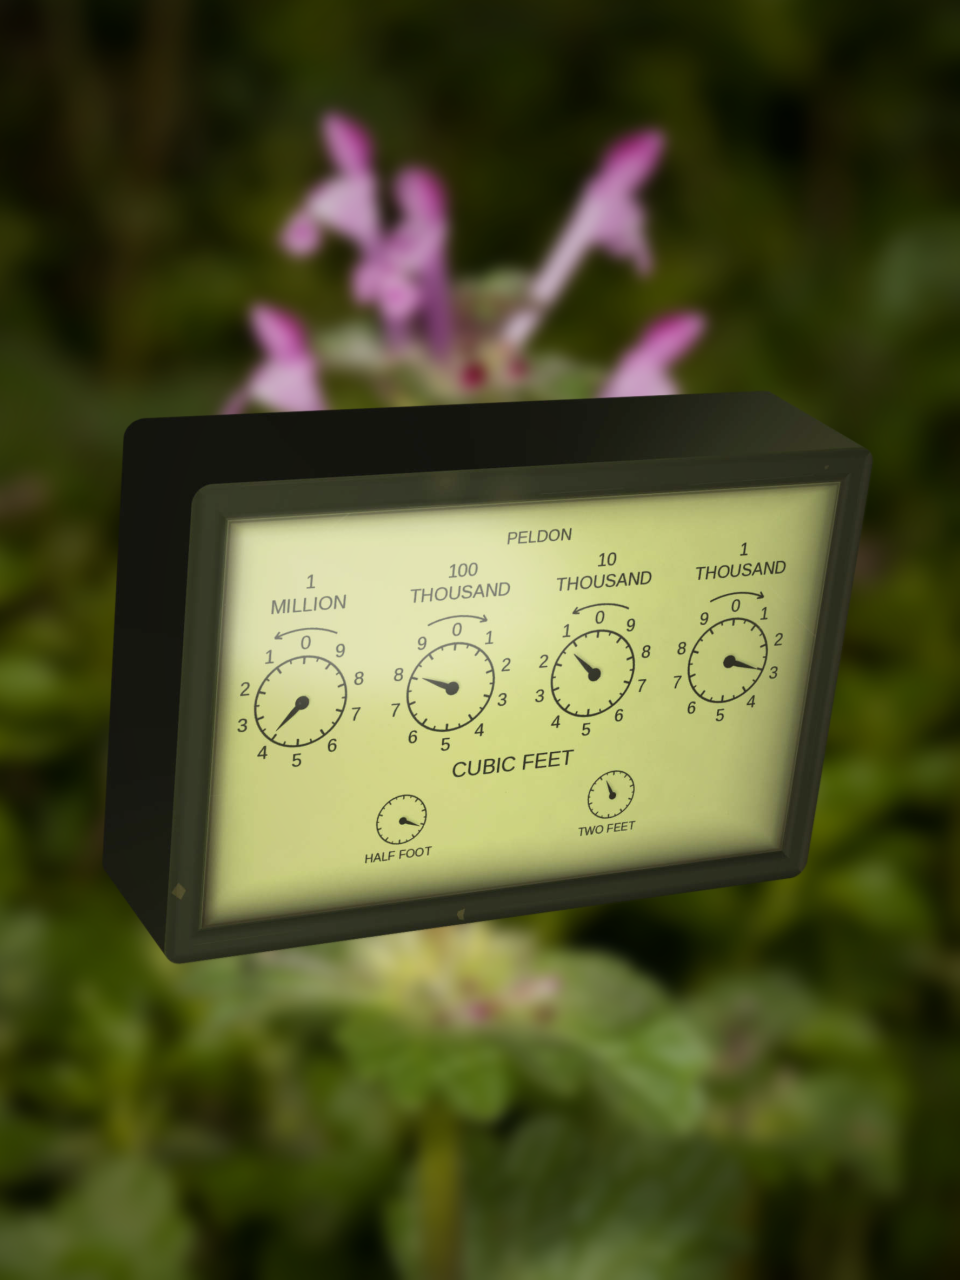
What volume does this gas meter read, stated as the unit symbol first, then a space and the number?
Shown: ft³ 381300
